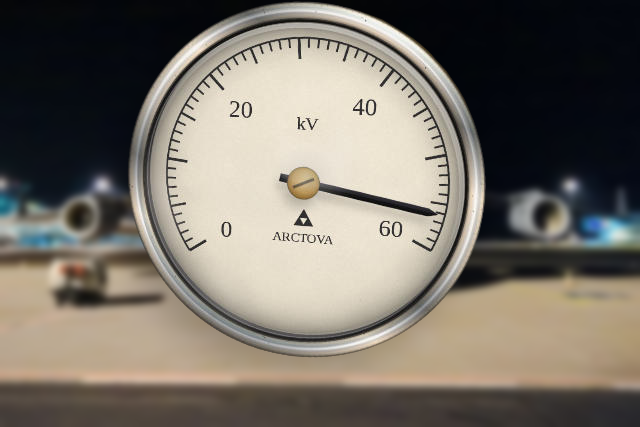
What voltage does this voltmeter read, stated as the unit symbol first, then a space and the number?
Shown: kV 56
